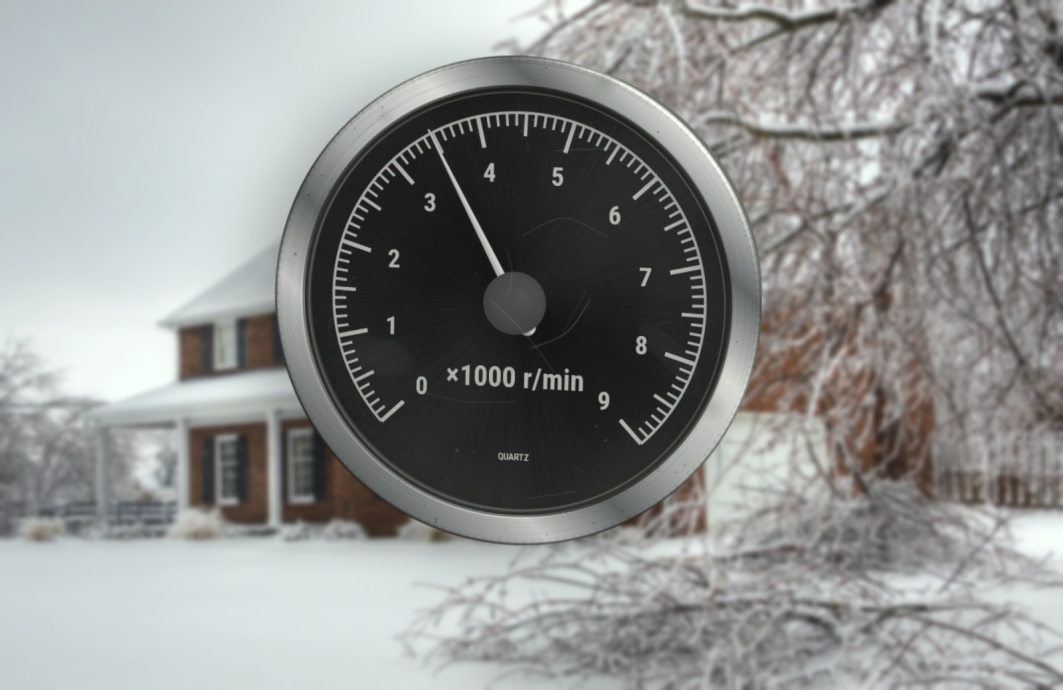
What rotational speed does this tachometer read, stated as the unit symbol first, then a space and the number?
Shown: rpm 3500
